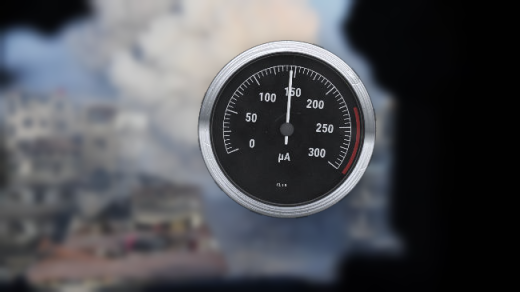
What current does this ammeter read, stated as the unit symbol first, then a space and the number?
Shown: µA 145
